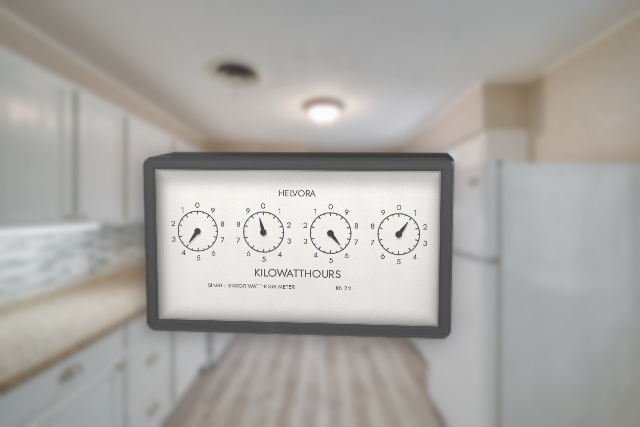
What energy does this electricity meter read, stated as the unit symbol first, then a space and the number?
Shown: kWh 3961
